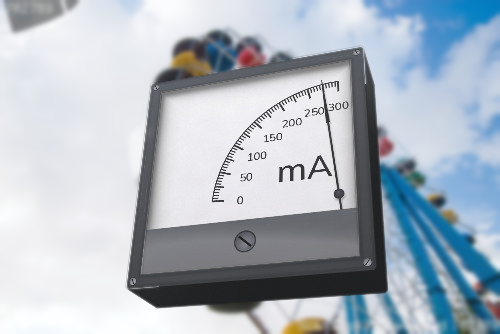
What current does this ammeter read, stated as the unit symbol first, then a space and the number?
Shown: mA 275
